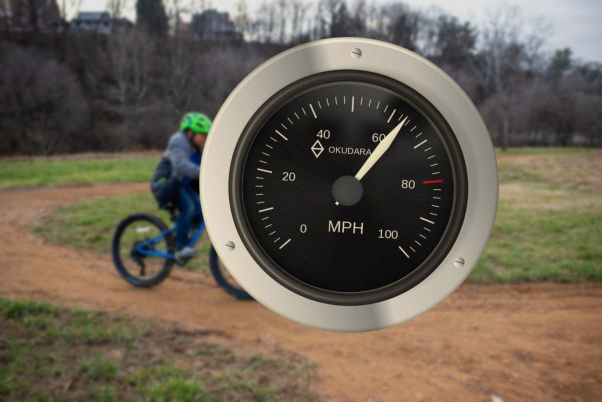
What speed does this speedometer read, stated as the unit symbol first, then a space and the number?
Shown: mph 63
